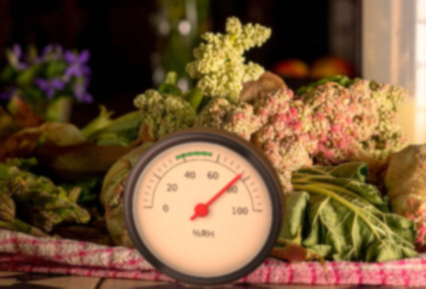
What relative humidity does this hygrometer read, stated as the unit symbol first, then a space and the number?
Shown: % 76
